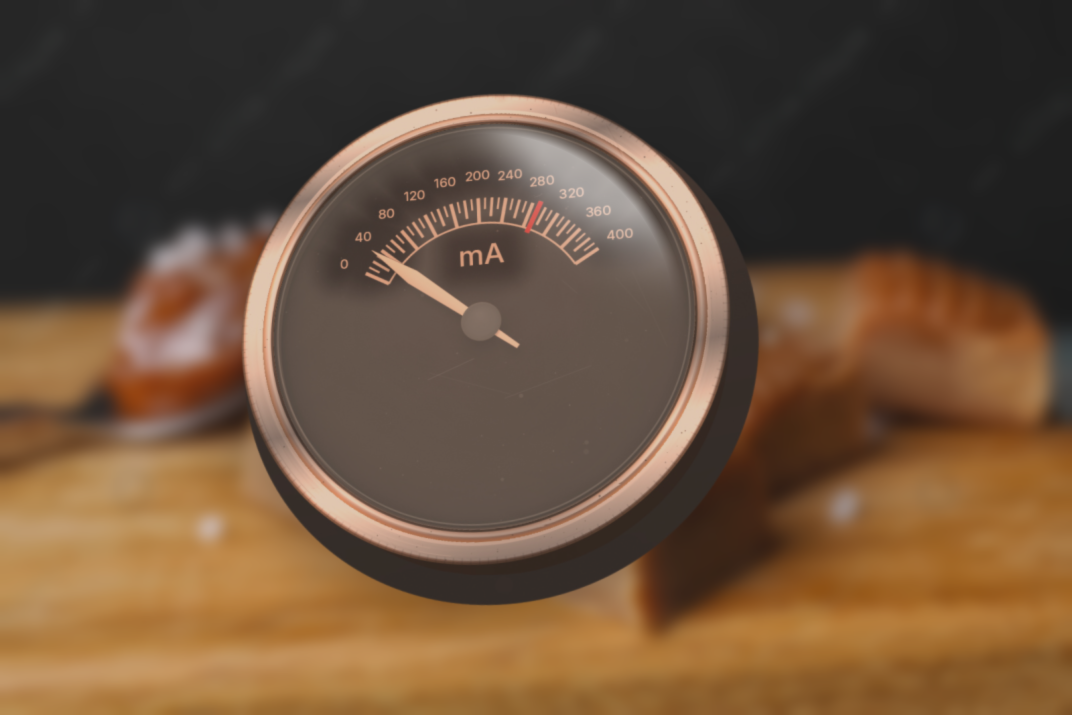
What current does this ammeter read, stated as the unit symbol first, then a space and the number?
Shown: mA 30
